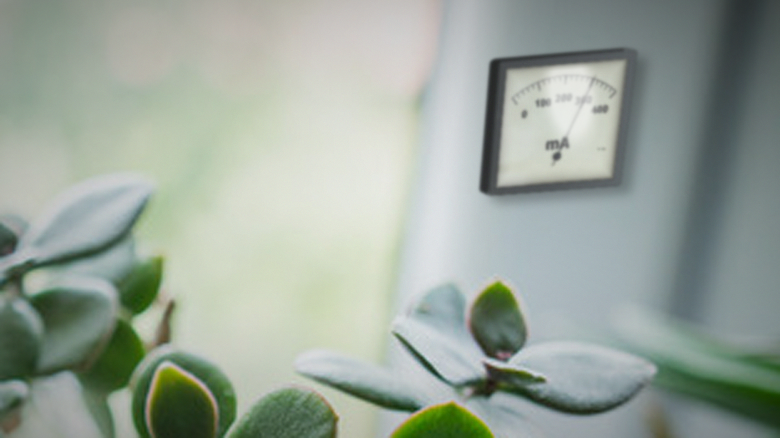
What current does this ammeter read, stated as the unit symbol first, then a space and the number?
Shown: mA 300
